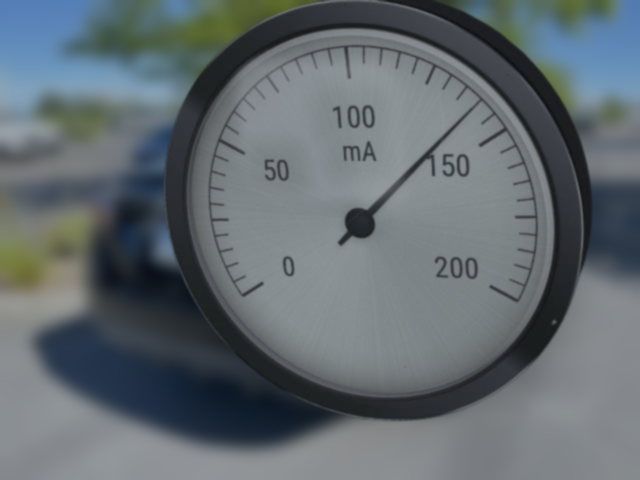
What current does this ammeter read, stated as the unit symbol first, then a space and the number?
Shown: mA 140
